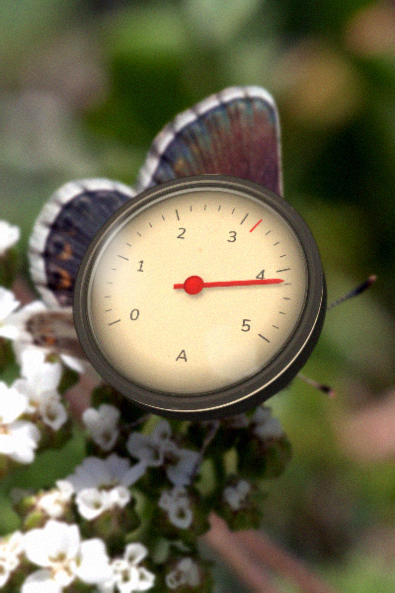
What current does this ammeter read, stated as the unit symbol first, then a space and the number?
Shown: A 4.2
